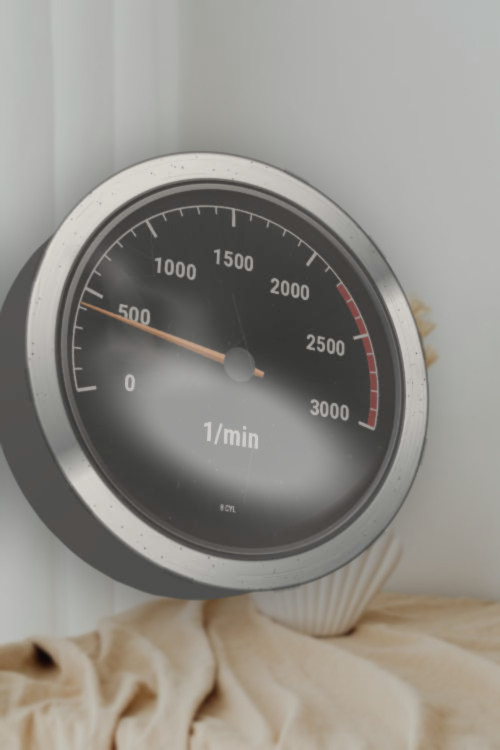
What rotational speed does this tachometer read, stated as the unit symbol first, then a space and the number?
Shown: rpm 400
